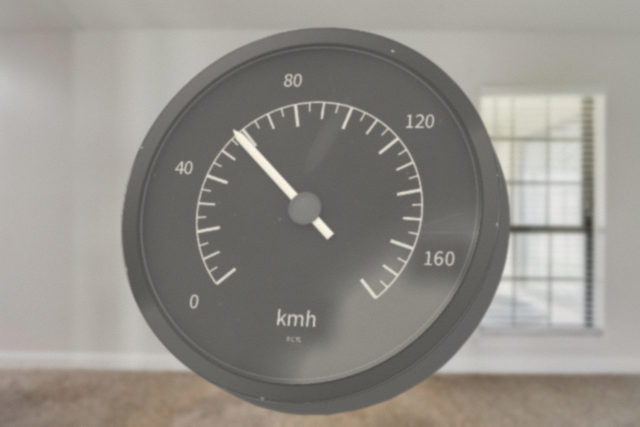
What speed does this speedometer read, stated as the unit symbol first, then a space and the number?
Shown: km/h 57.5
